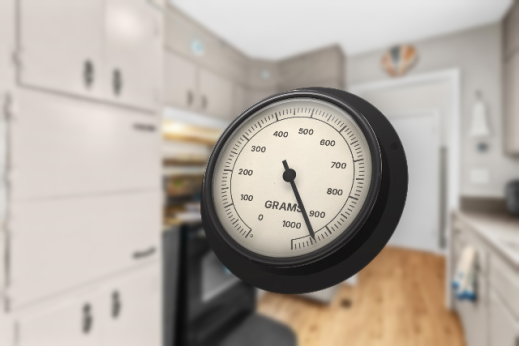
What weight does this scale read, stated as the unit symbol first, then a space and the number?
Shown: g 940
